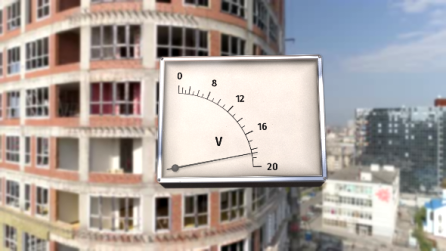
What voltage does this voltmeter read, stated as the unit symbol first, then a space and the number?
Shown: V 18.5
